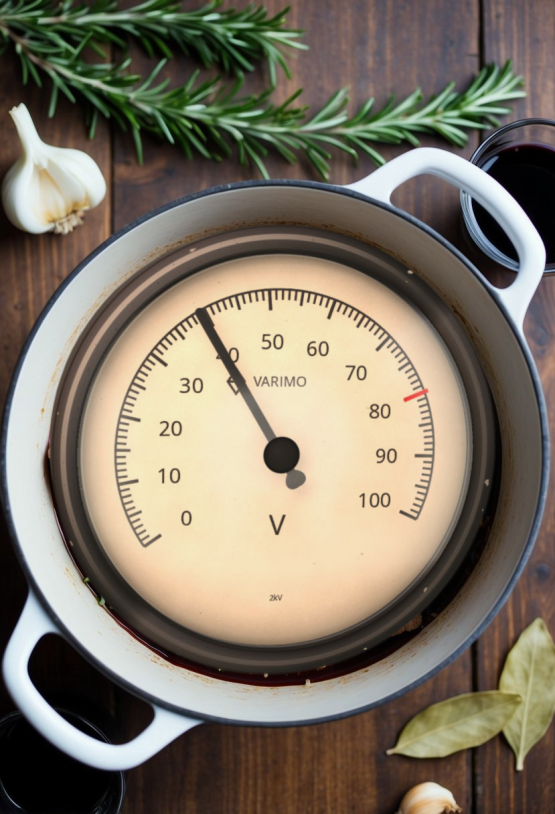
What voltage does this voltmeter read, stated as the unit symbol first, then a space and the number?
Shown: V 39
